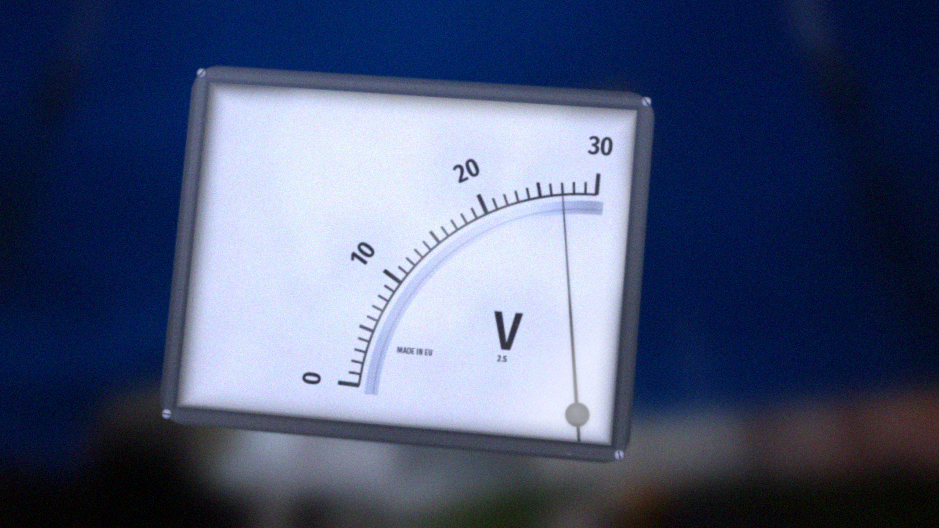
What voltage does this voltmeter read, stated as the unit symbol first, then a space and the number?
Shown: V 27
